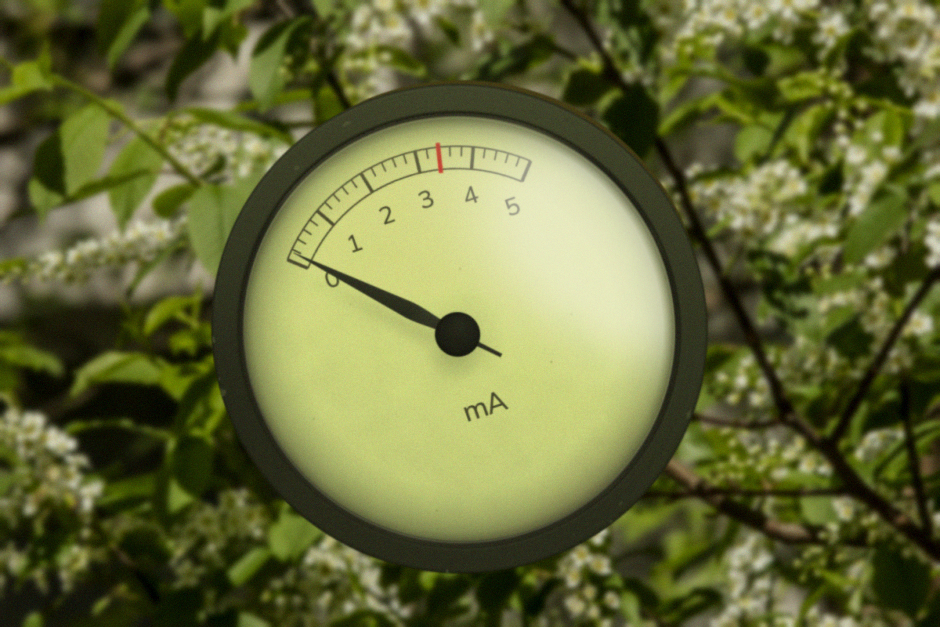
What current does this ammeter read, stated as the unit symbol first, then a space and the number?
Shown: mA 0.2
